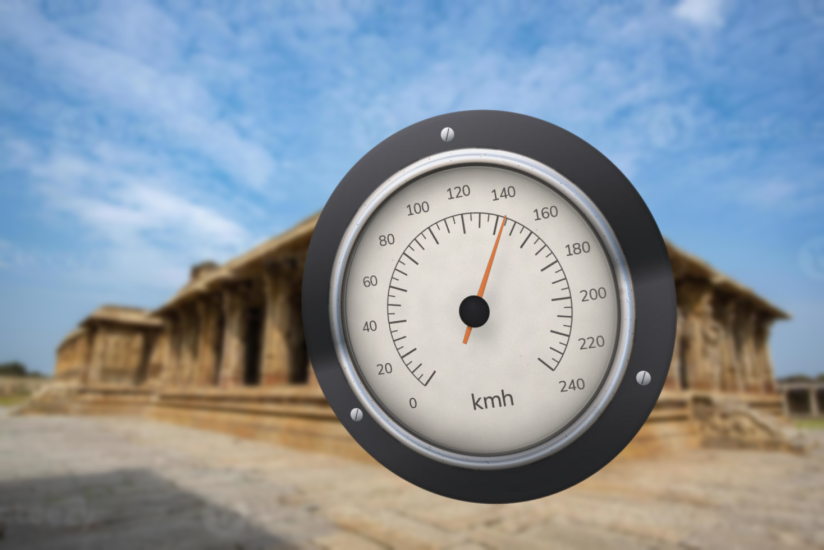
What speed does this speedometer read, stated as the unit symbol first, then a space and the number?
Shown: km/h 145
